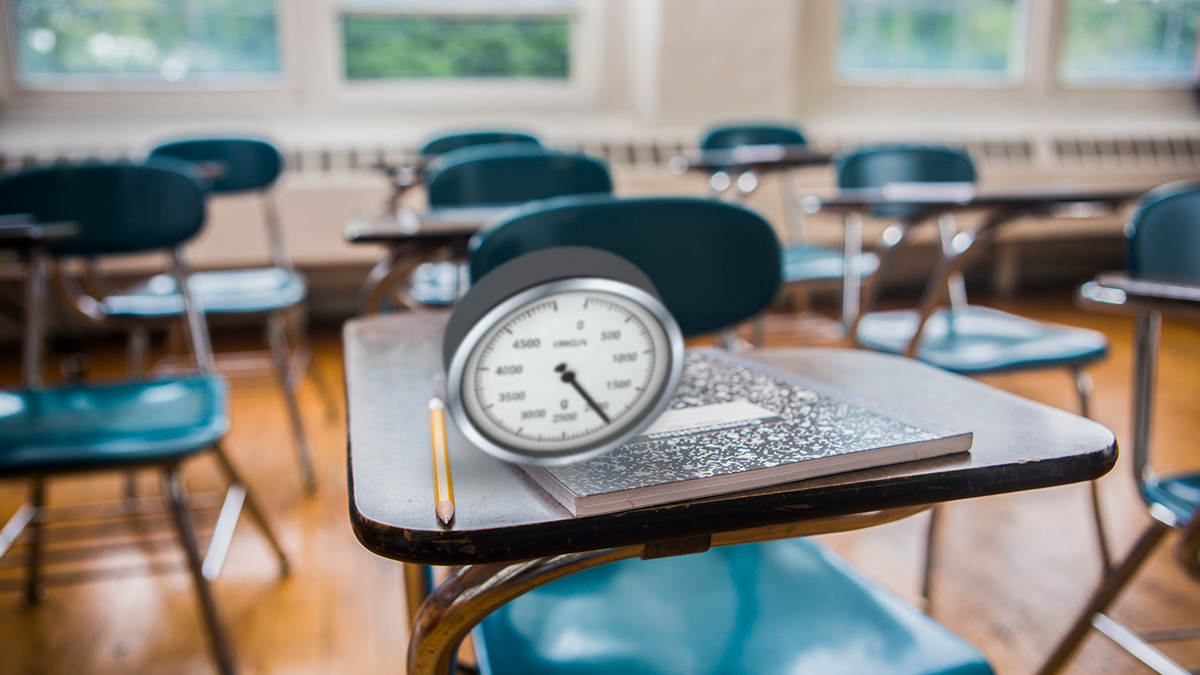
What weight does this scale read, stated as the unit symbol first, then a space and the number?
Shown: g 2000
